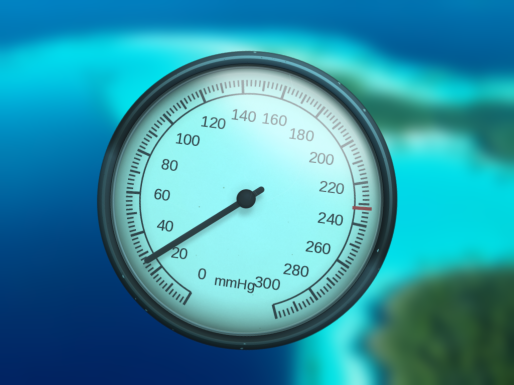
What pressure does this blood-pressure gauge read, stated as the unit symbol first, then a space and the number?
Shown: mmHg 26
